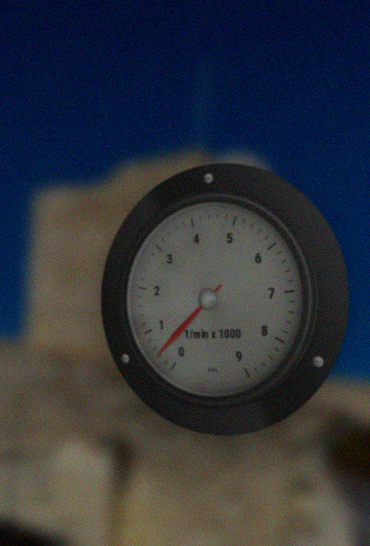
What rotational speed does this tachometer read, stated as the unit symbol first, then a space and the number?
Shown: rpm 400
